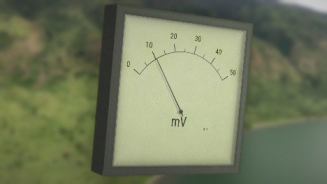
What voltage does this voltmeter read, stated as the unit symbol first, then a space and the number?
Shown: mV 10
